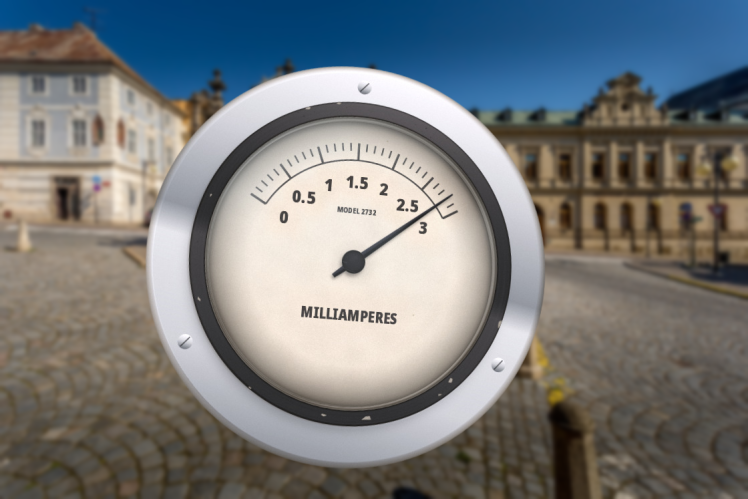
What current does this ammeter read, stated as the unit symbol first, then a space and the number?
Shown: mA 2.8
